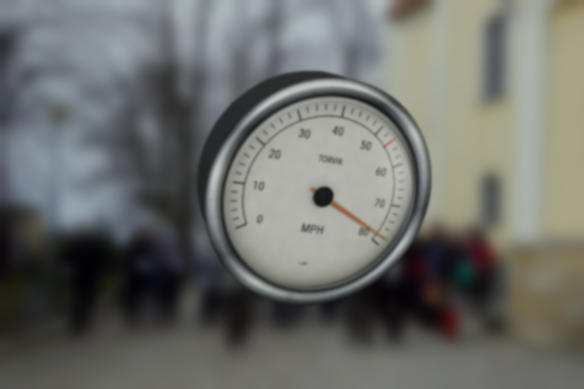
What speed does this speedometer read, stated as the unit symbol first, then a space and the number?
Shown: mph 78
